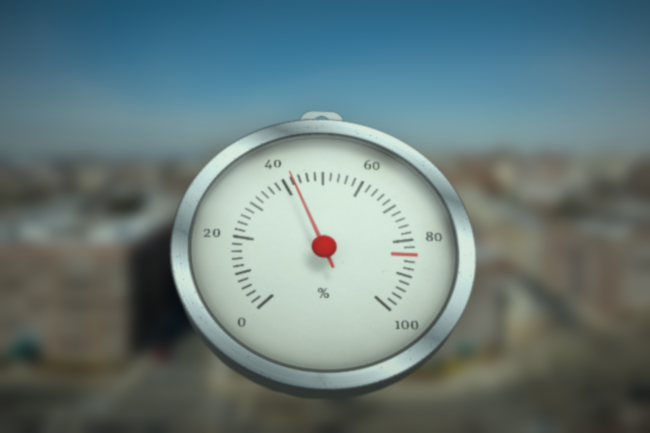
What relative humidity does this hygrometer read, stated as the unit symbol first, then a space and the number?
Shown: % 42
